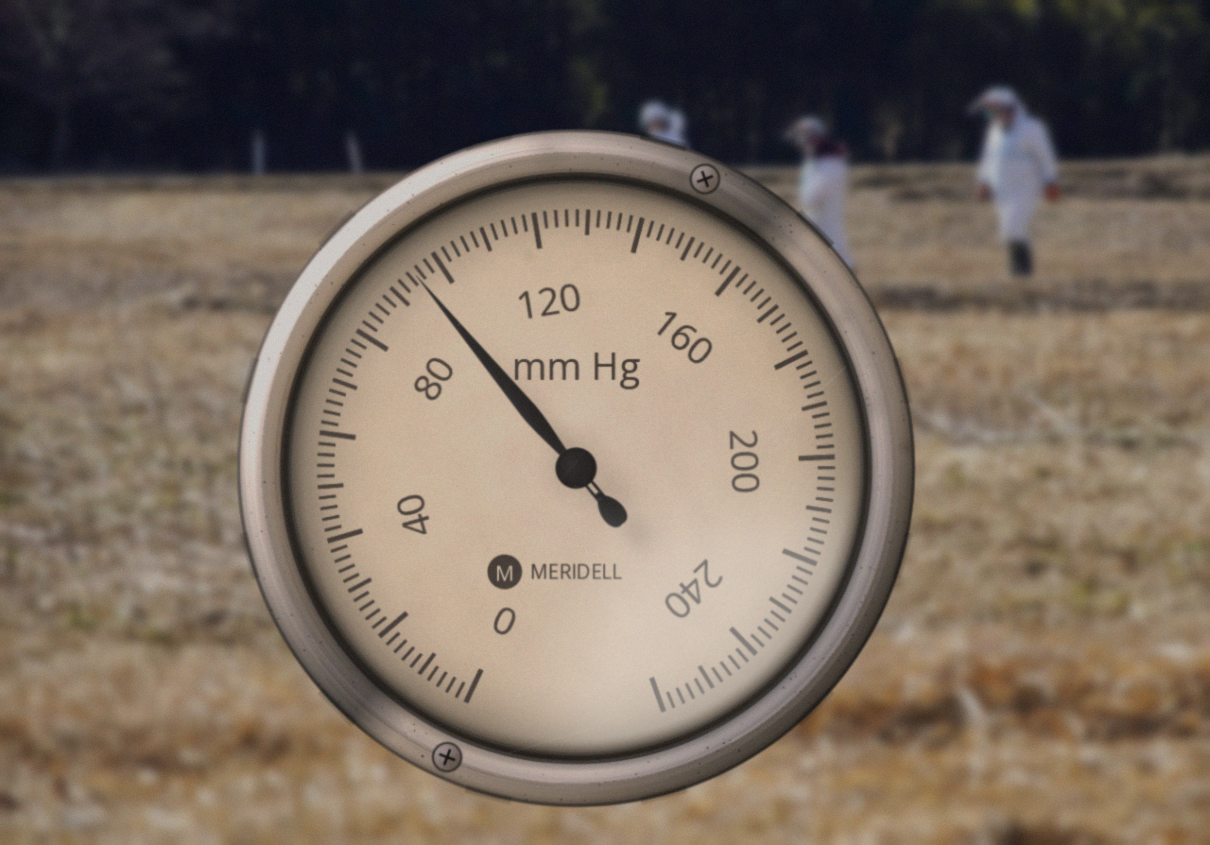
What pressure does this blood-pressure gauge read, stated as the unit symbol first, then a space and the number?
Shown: mmHg 95
